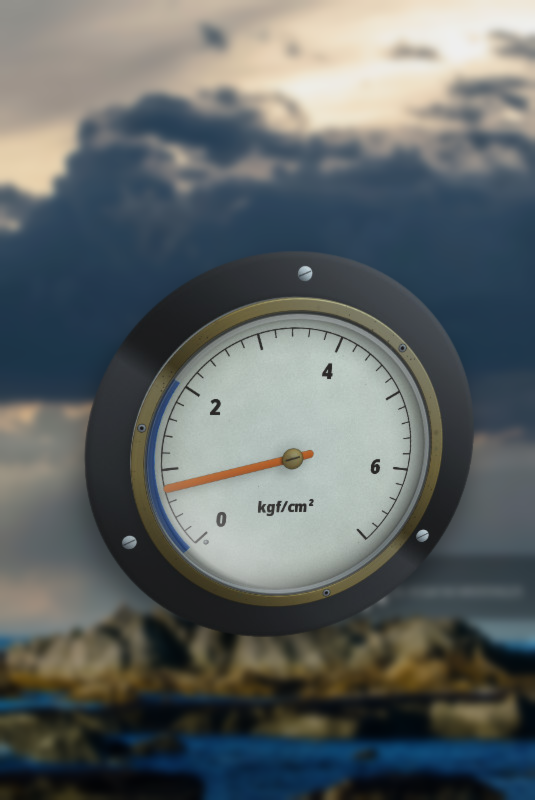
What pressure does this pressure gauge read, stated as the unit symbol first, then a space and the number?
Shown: kg/cm² 0.8
